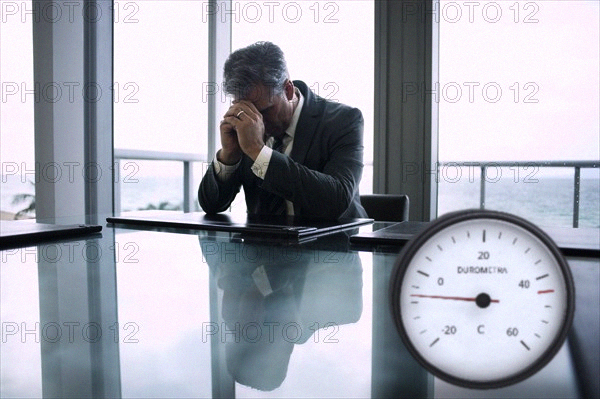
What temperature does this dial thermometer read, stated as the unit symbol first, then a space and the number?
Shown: °C -6
